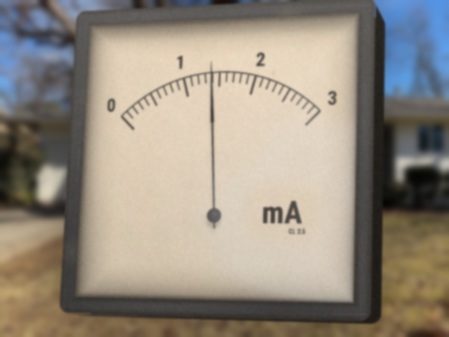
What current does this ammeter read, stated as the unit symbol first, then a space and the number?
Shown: mA 1.4
